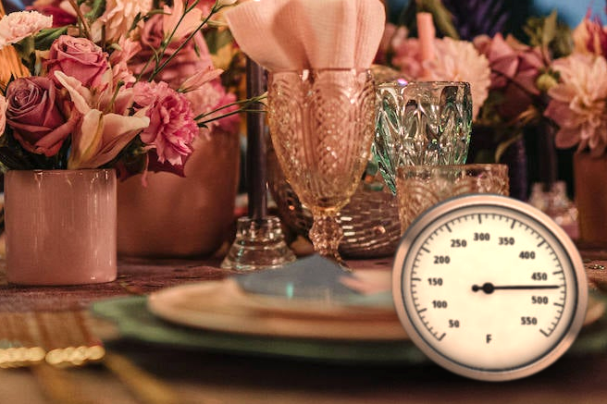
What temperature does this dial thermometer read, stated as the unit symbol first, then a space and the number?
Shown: °F 470
